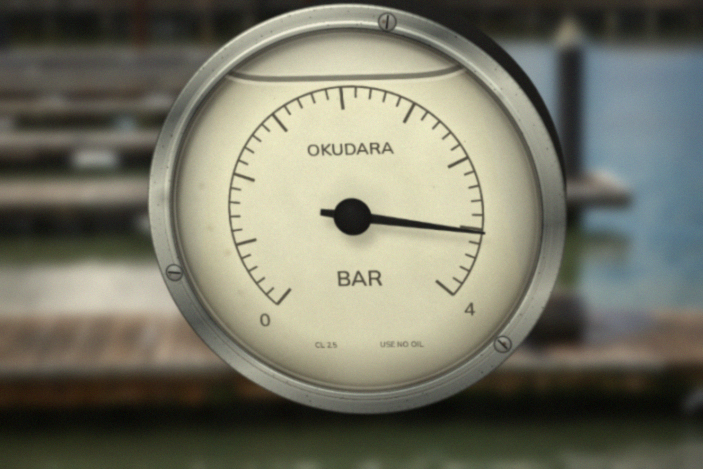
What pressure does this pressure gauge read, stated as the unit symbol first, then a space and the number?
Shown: bar 3.5
